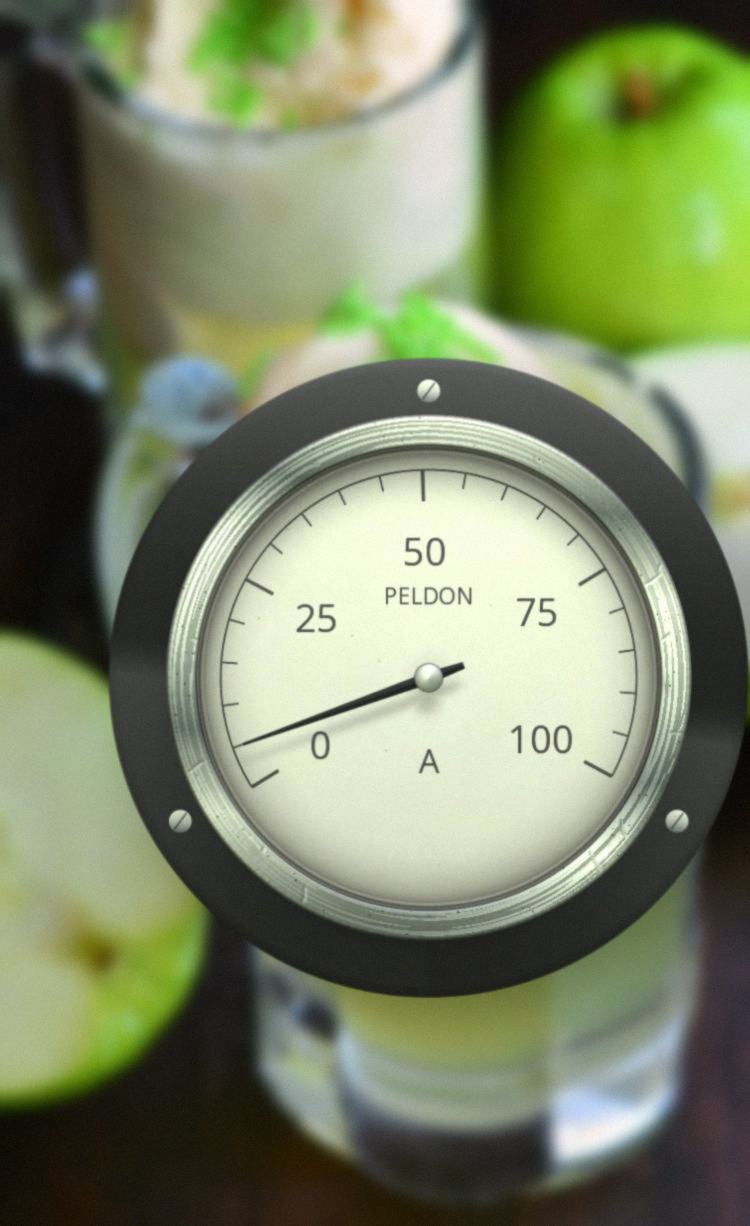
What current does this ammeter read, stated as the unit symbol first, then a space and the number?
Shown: A 5
